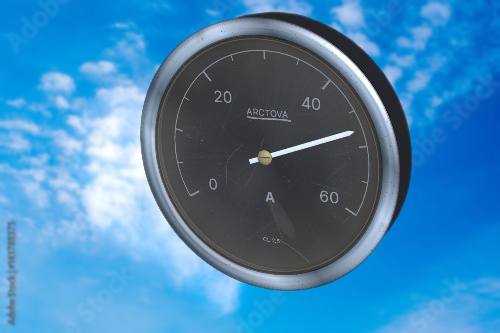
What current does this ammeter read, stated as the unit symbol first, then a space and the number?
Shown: A 47.5
